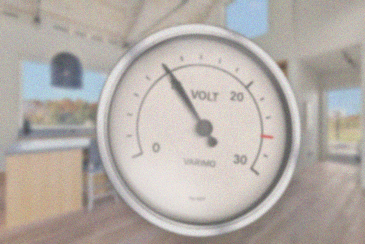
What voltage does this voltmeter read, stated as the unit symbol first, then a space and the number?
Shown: V 10
